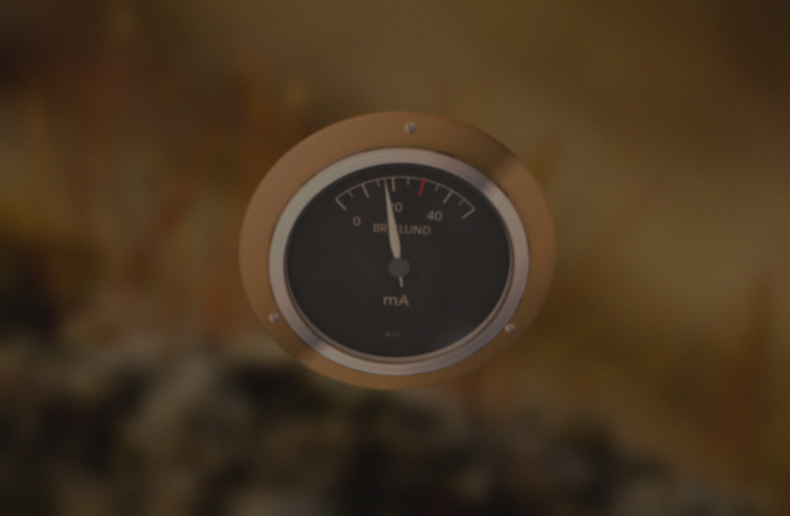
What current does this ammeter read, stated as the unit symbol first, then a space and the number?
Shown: mA 17.5
